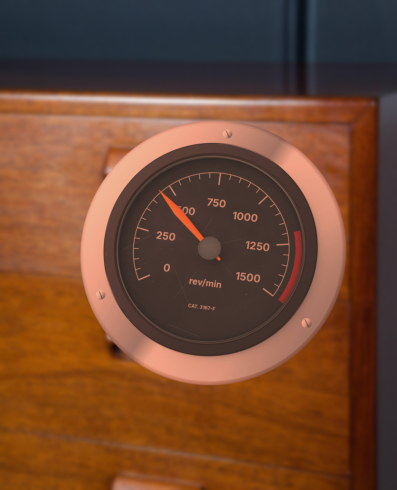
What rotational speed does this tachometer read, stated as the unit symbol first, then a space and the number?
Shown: rpm 450
